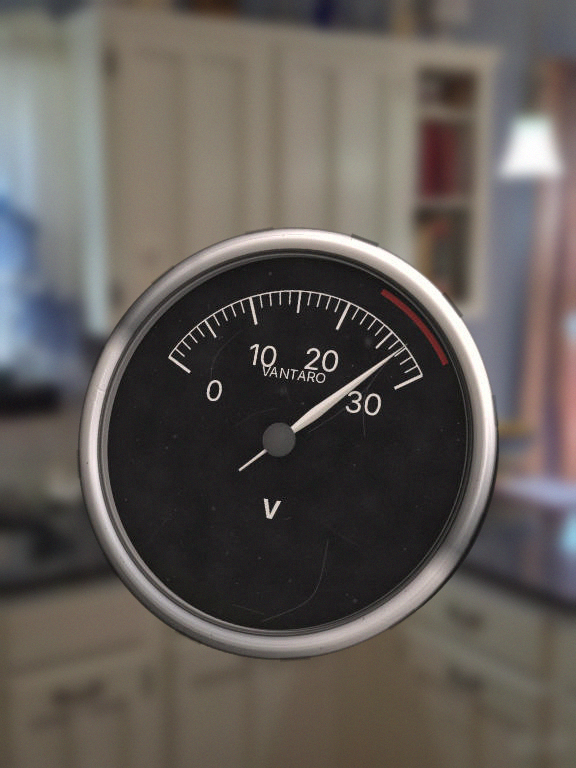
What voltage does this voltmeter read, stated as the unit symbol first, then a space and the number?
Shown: V 27
